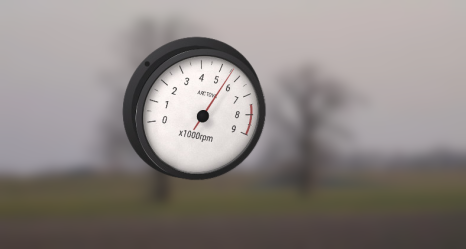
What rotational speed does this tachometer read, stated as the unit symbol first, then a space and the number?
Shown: rpm 5500
